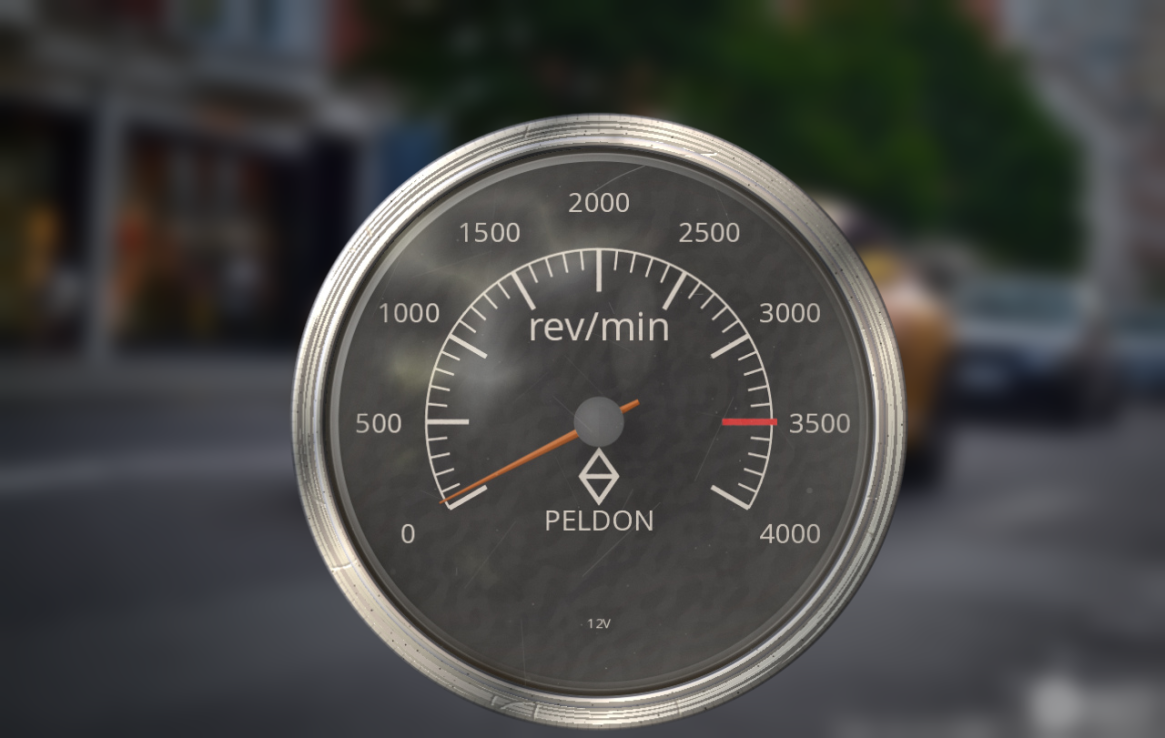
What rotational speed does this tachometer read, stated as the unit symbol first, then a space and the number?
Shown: rpm 50
